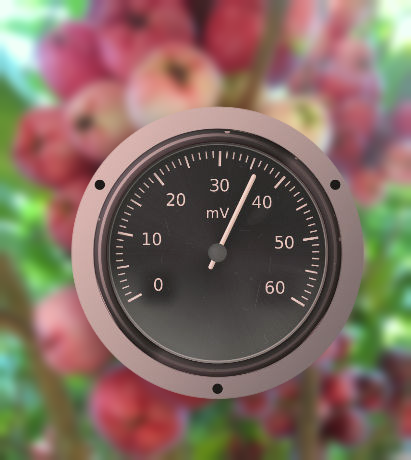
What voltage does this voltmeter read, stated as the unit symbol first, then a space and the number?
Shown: mV 36
